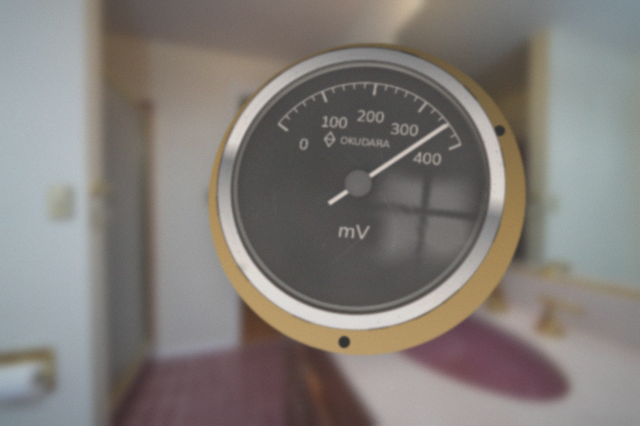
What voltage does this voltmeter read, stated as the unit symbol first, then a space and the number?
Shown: mV 360
